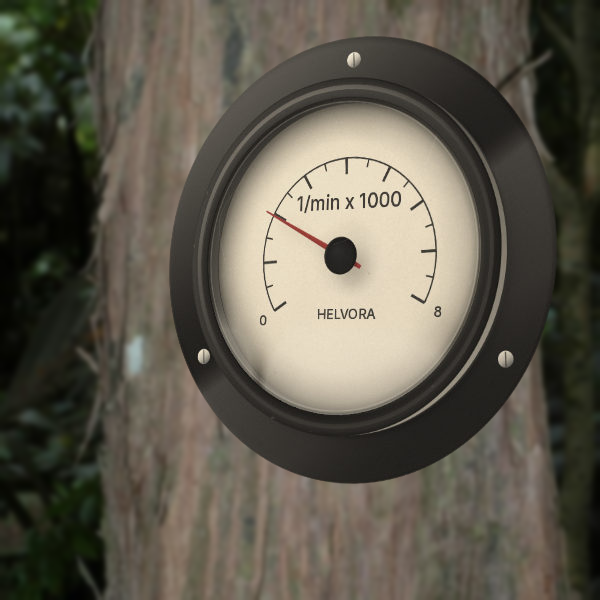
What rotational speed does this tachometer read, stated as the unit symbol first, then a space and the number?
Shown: rpm 2000
